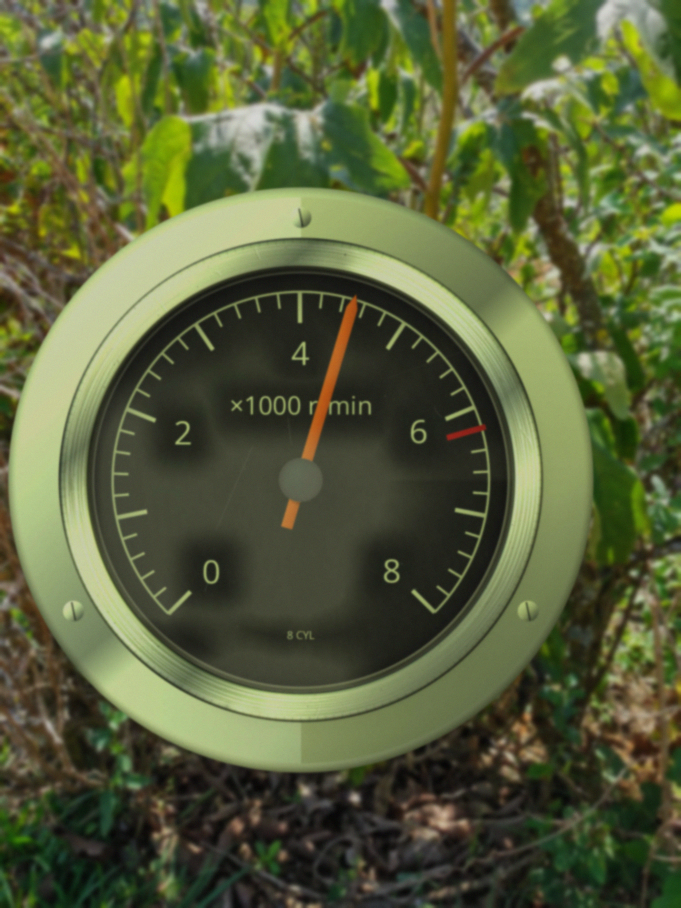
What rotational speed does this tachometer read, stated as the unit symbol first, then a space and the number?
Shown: rpm 4500
